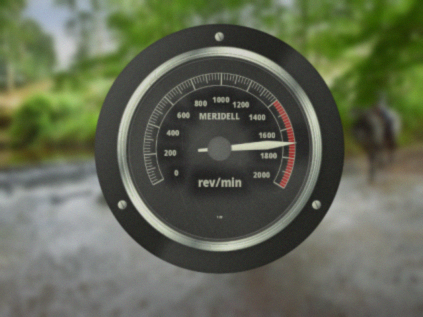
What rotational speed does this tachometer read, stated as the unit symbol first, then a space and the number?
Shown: rpm 1700
